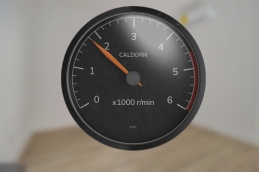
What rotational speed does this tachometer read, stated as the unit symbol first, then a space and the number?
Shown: rpm 1800
